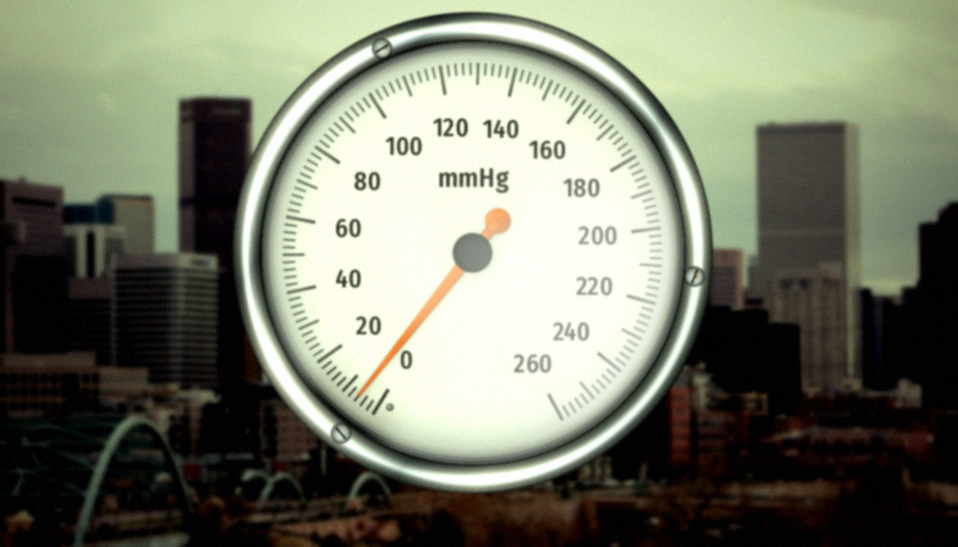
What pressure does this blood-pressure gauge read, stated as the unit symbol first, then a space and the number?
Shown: mmHg 6
